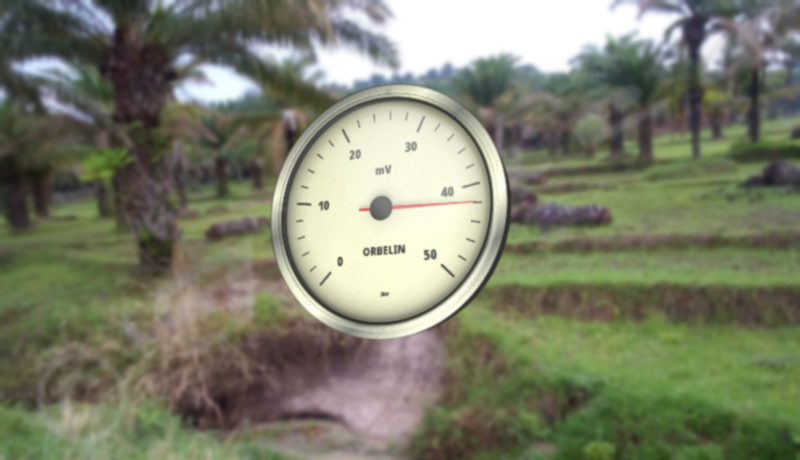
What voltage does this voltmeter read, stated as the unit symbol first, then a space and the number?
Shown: mV 42
